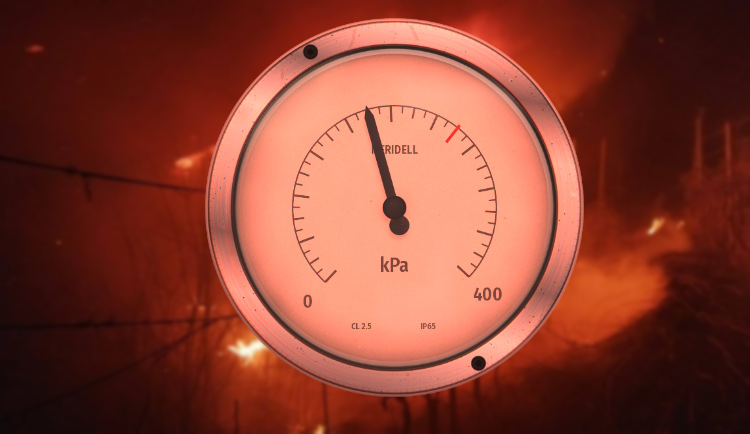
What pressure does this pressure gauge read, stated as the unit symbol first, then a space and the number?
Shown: kPa 180
